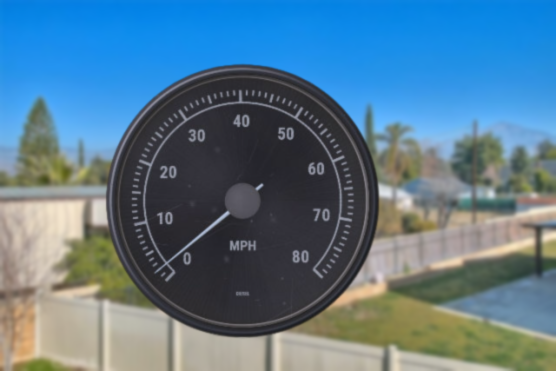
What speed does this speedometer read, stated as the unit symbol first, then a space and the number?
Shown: mph 2
